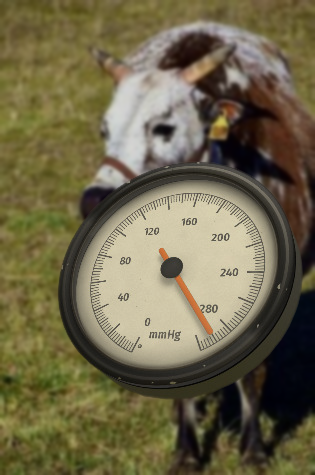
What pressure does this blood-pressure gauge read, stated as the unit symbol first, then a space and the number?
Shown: mmHg 290
